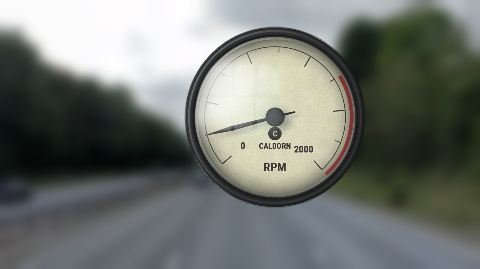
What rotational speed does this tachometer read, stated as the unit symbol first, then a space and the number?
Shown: rpm 200
